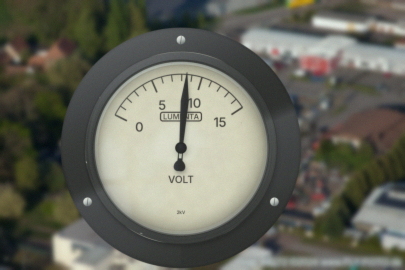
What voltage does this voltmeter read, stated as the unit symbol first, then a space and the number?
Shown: V 8.5
